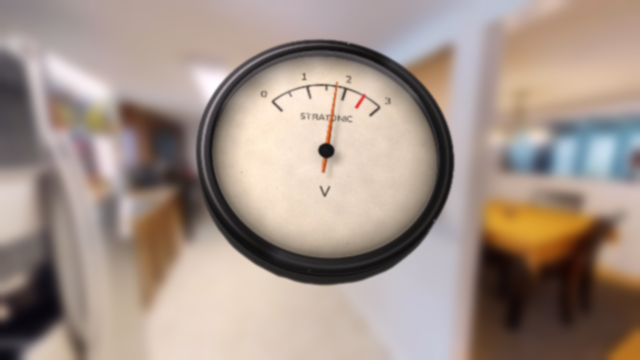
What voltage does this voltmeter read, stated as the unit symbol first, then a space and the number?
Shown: V 1.75
